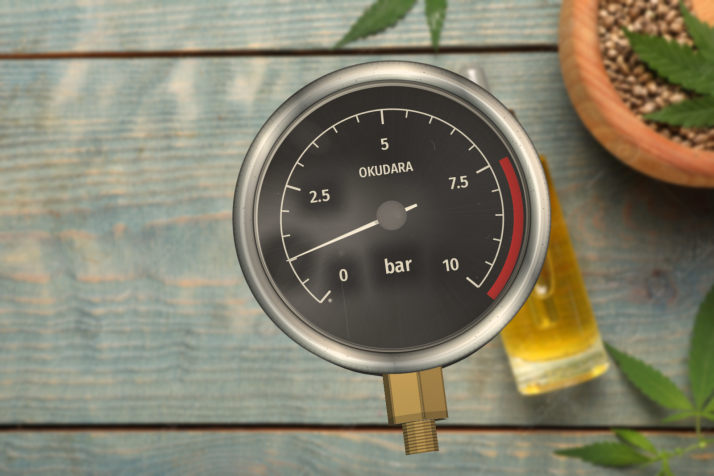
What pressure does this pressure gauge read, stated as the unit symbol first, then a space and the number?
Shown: bar 1
